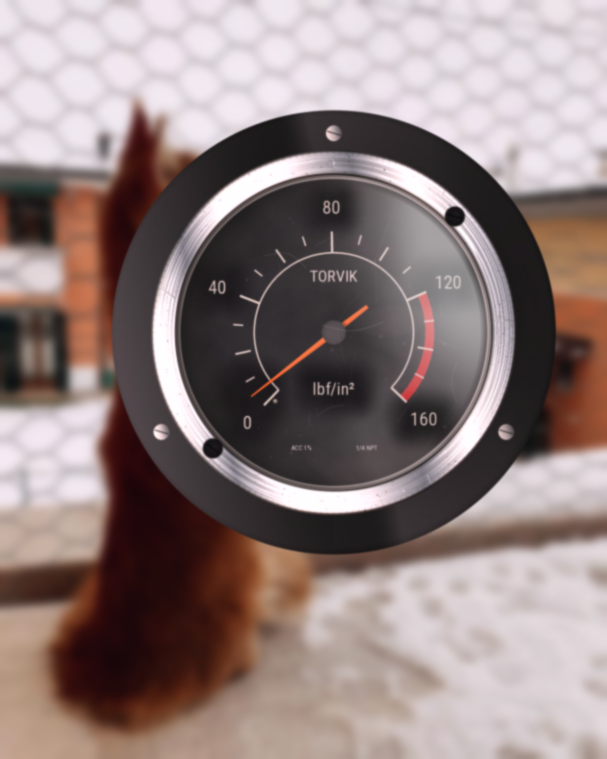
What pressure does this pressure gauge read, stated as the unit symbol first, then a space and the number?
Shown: psi 5
